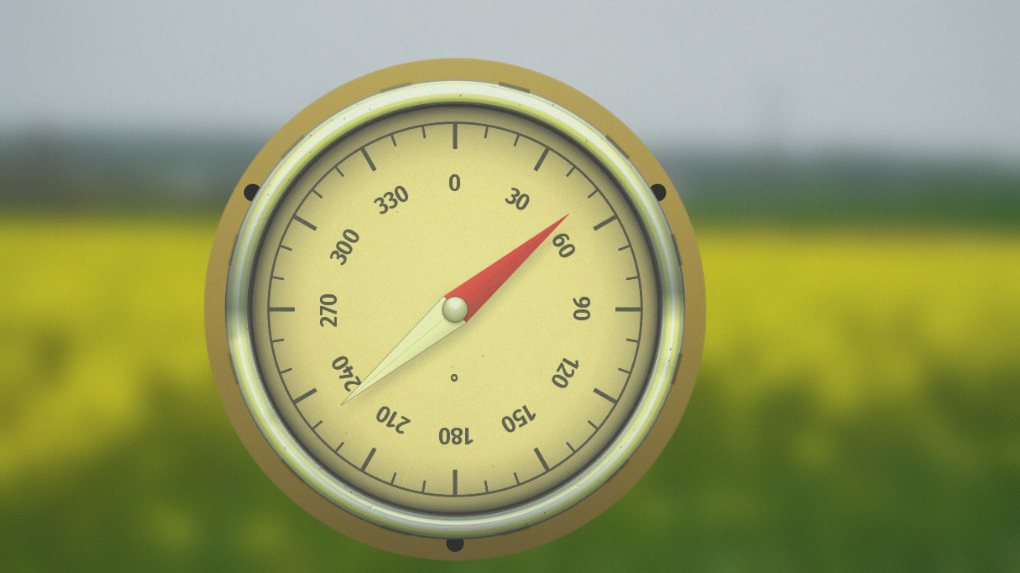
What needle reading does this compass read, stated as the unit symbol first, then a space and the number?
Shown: ° 50
